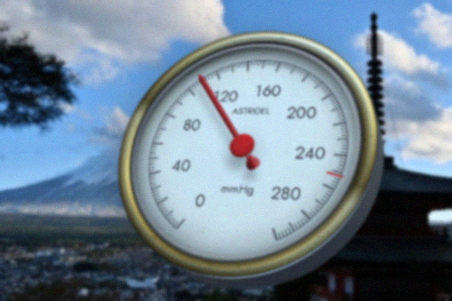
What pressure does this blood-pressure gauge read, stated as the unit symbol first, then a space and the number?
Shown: mmHg 110
